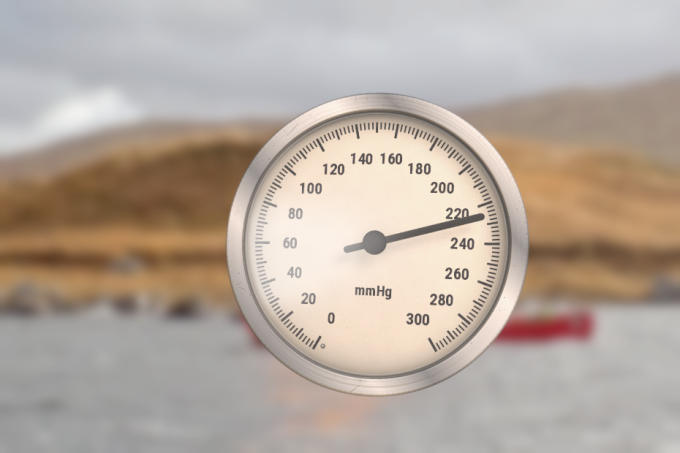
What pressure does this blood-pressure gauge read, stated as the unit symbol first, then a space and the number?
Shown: mmHg 226
